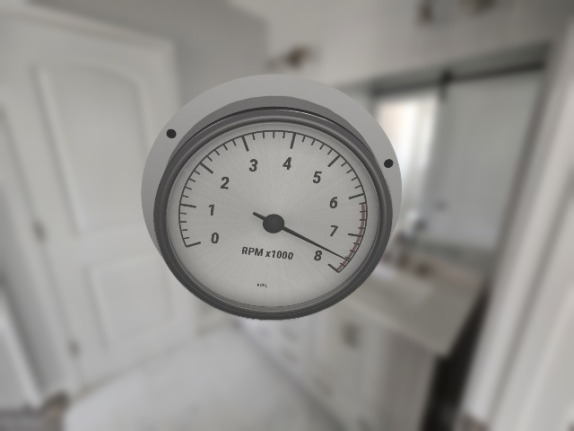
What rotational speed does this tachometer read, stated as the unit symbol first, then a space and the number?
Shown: rpm 7600
